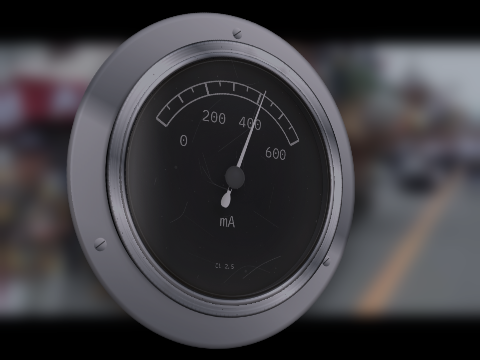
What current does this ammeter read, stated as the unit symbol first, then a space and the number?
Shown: mA 400
